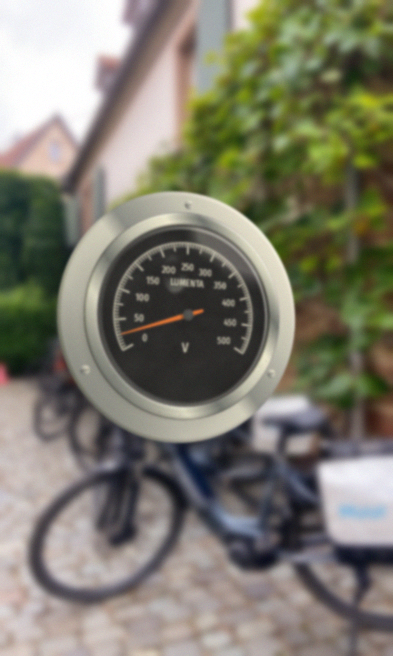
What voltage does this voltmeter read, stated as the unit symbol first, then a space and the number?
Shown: V 25
